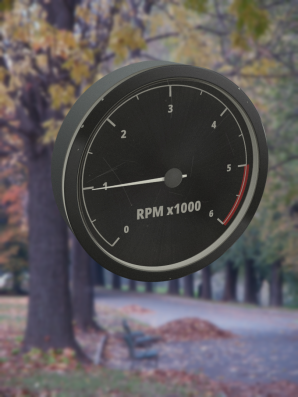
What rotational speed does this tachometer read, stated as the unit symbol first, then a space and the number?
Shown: rpm 1000
